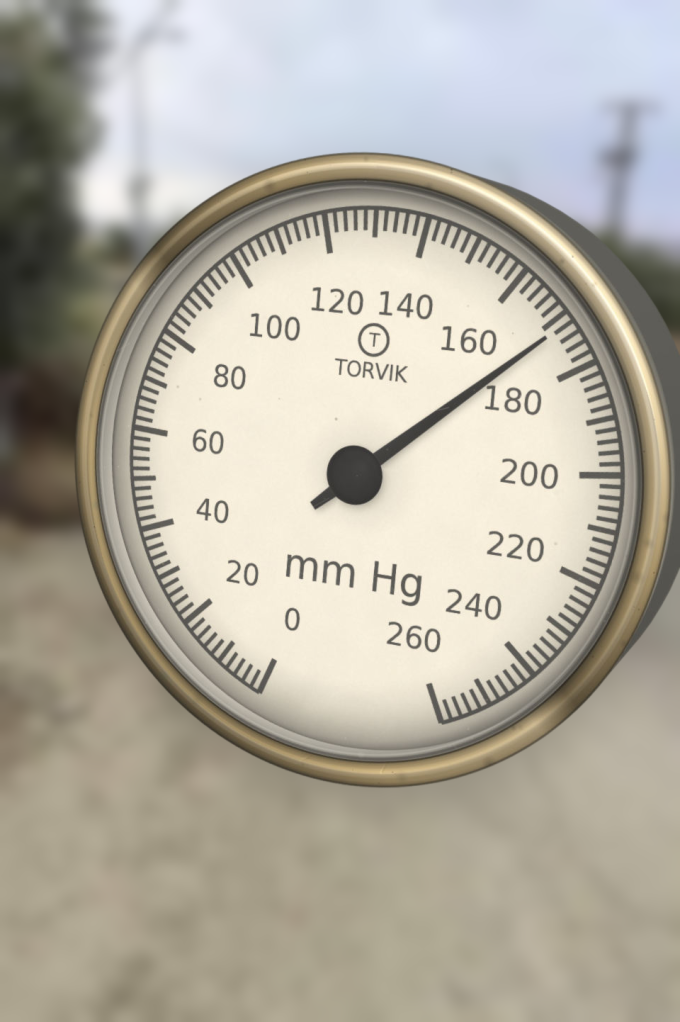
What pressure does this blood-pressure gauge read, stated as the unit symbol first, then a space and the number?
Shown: mmHg 172
